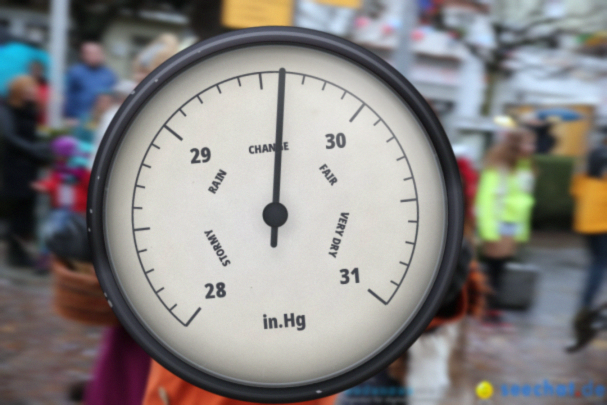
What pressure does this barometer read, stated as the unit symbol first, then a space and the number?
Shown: inHg 29.6
